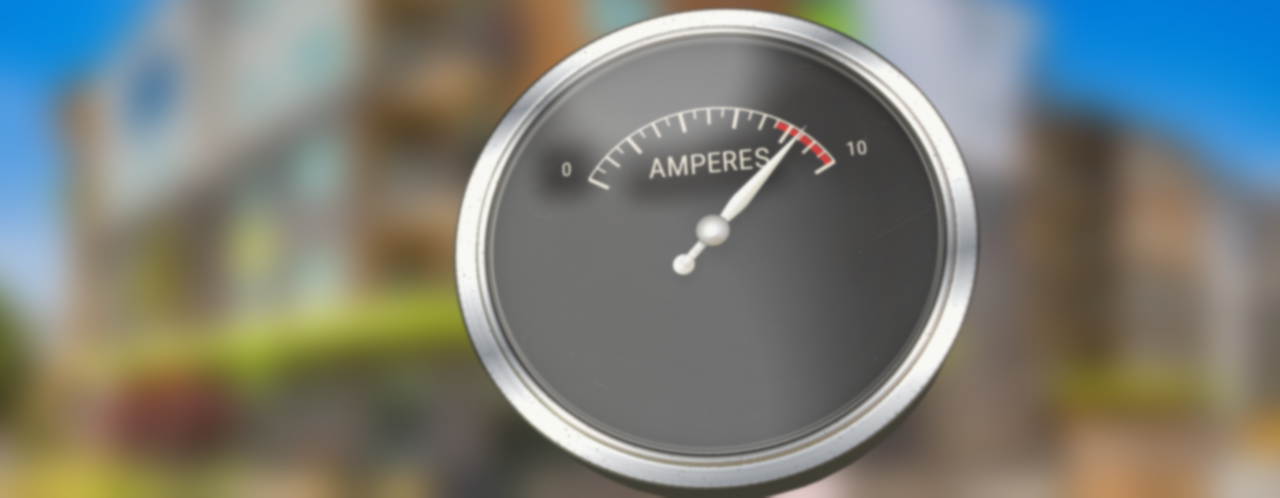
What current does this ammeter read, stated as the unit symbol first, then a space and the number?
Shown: A 8.5
